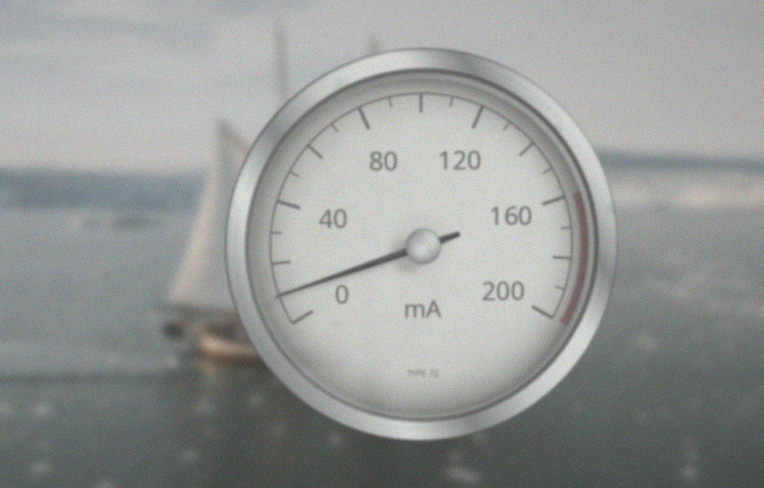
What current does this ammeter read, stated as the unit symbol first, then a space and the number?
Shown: mA 10
